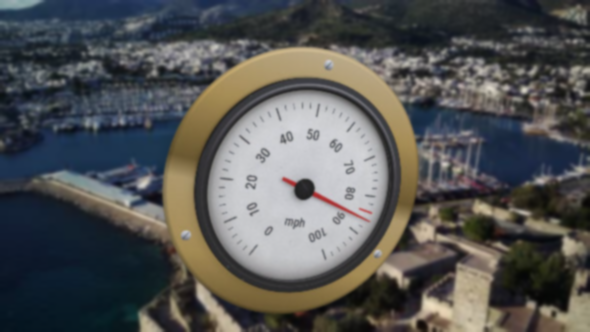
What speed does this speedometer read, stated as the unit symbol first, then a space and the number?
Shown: mph 86
